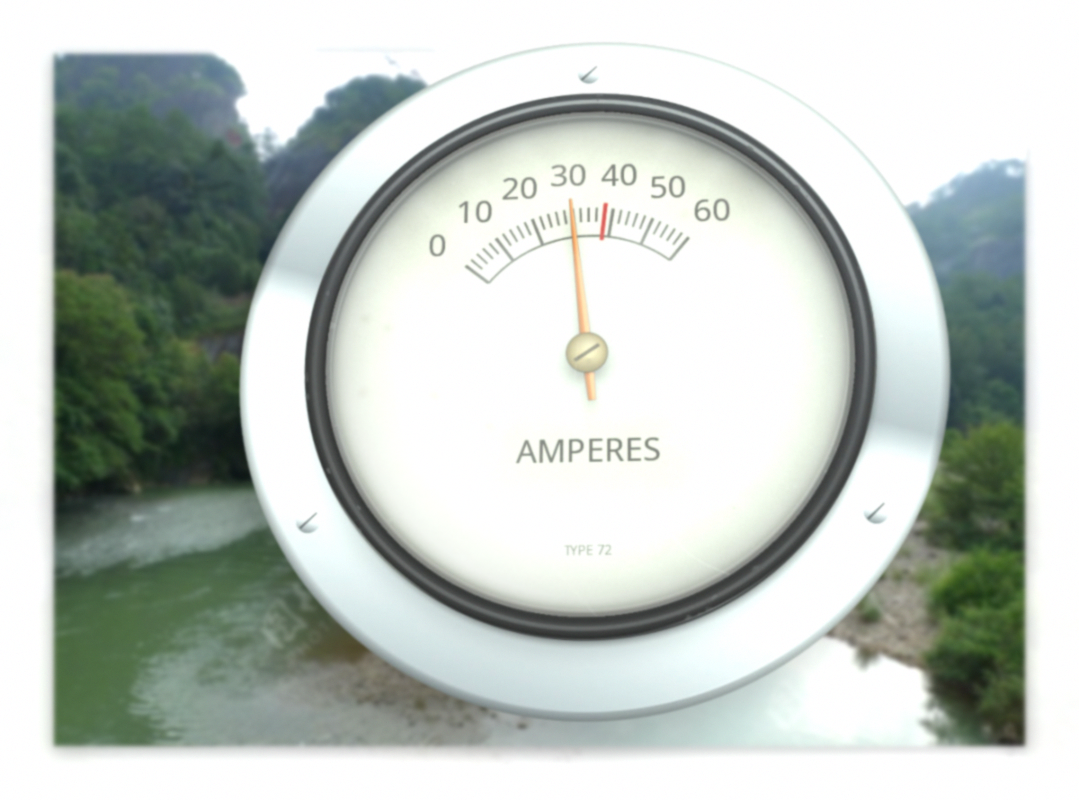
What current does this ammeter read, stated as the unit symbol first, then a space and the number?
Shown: A 30
